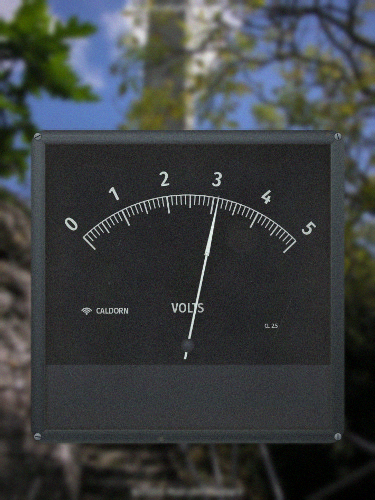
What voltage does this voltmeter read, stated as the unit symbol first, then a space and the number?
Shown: V 3.1
